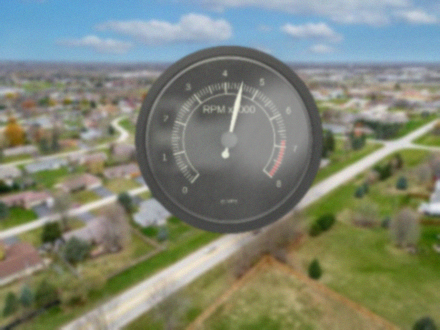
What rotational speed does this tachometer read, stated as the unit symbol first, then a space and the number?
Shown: rpm 4500
